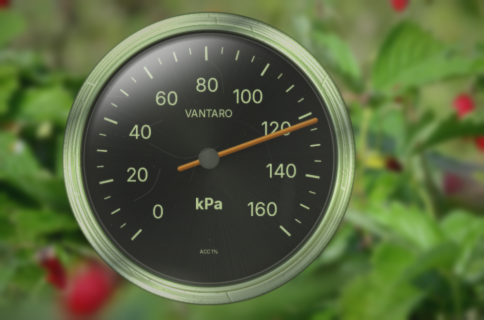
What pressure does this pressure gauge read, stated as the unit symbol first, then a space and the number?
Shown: kPa 122.5
